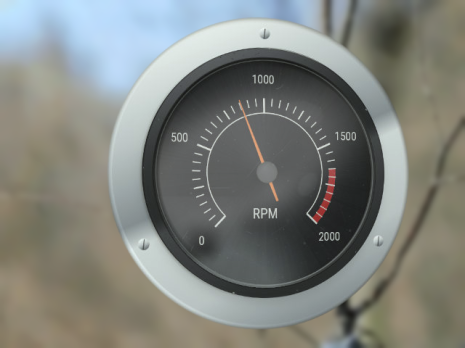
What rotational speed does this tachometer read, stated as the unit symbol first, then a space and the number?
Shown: rpm 850
